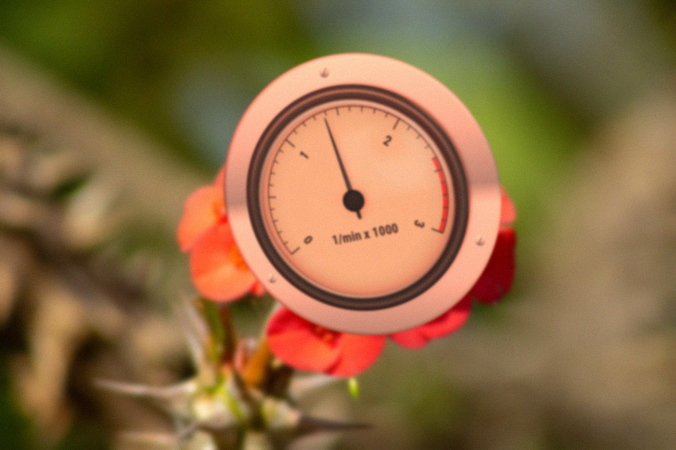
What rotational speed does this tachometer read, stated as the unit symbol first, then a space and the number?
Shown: rpm 1400
